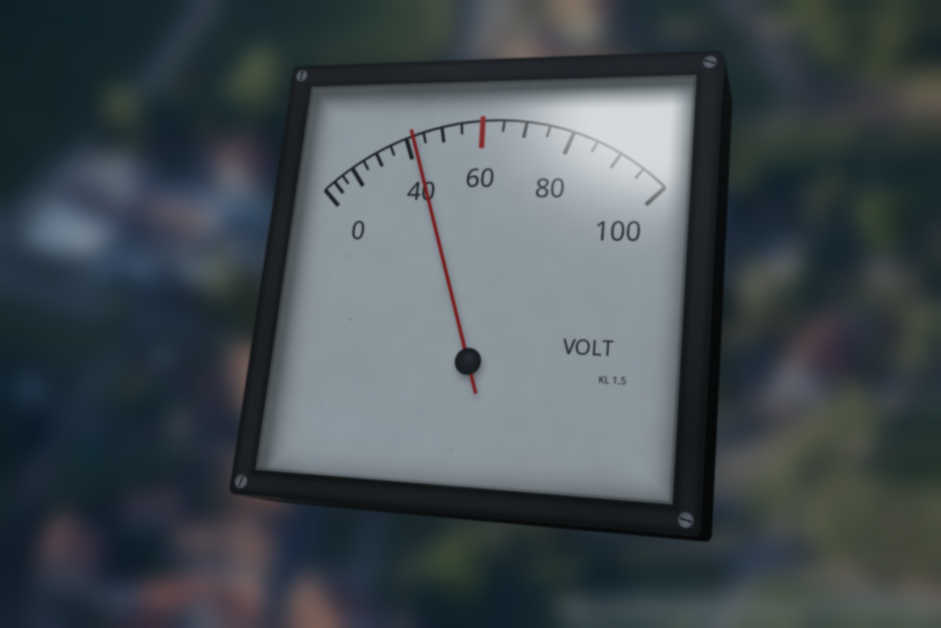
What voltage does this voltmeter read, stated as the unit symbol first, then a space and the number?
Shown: V 42.5
